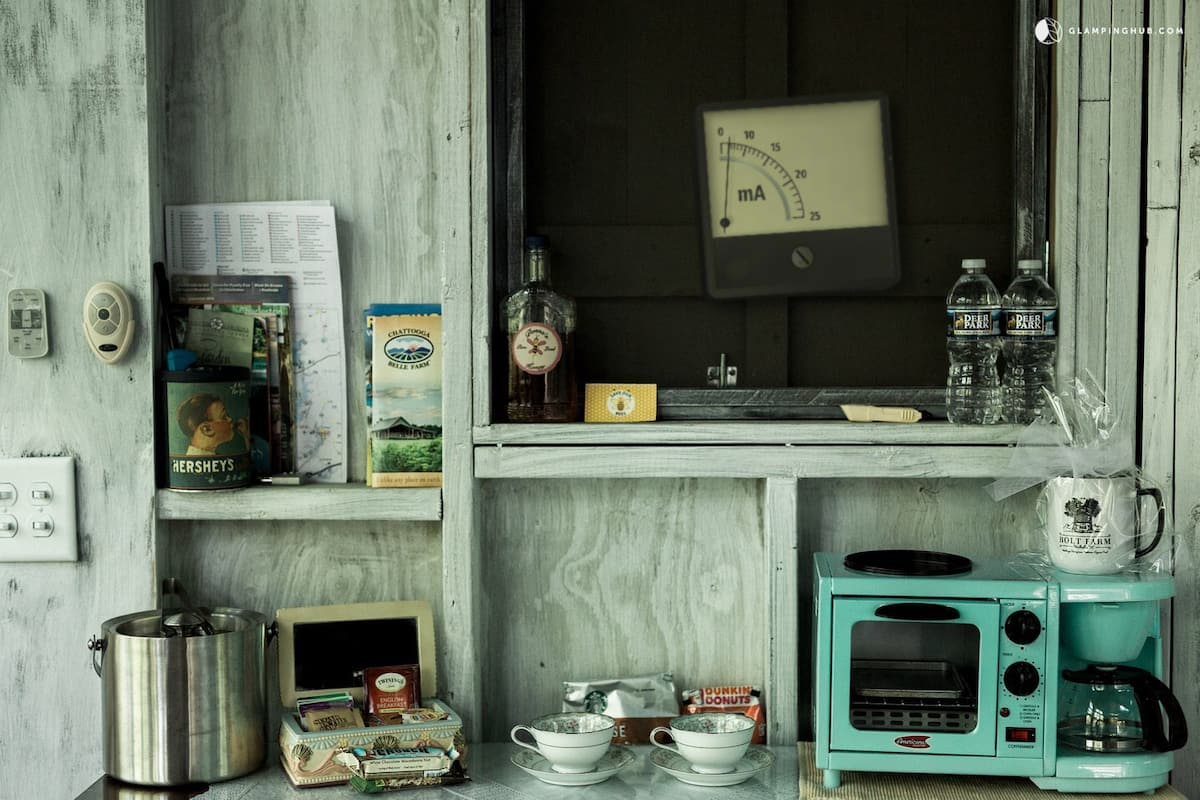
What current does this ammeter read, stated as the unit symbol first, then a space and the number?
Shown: mA 5
